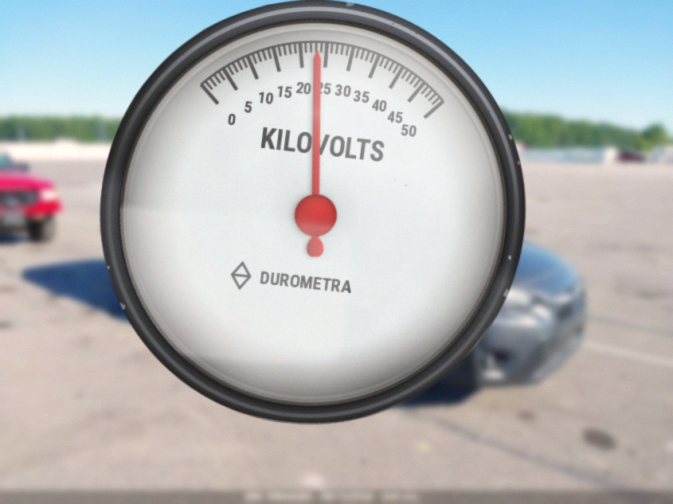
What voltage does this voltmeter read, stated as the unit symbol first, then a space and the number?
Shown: kV 23
